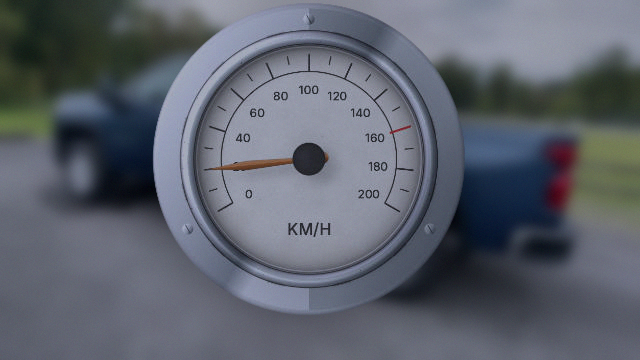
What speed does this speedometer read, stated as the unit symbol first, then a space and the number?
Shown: km/h 20
